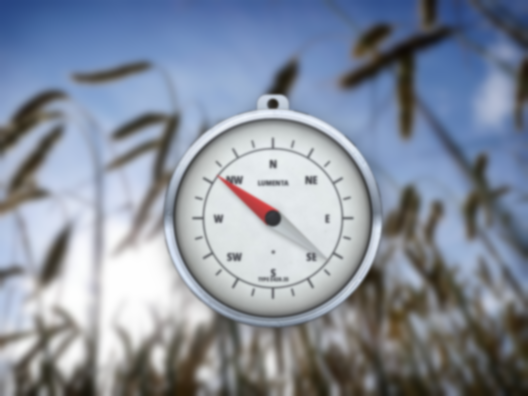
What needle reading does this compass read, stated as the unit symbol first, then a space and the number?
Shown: ° 307.5
